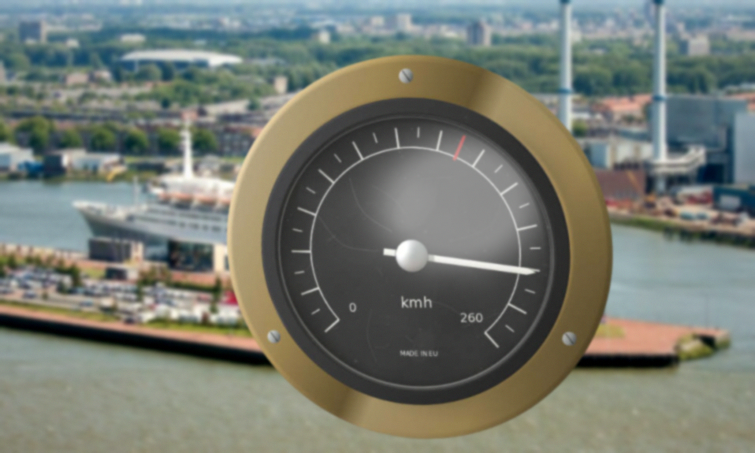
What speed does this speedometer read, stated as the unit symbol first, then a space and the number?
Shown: km/h 220
